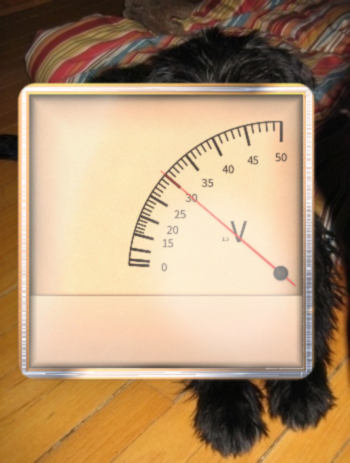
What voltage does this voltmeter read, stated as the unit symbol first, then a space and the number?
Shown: V 30
